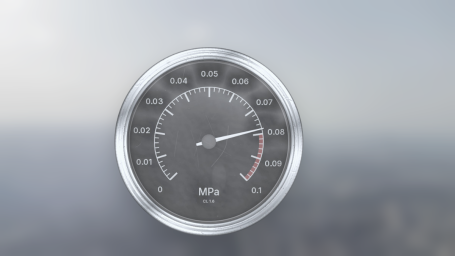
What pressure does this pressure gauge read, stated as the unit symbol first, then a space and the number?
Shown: MPa 0.078
